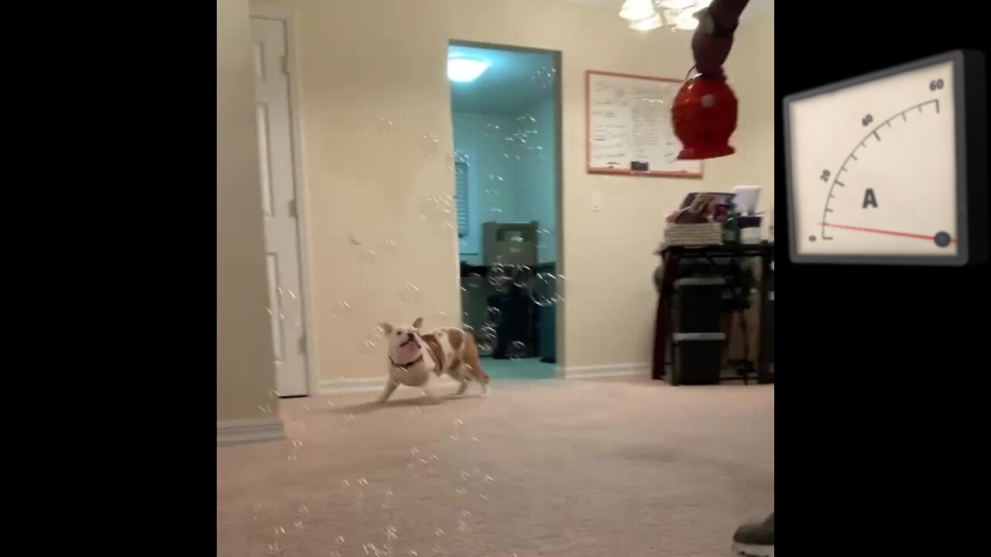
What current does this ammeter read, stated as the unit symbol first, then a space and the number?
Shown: A 5
